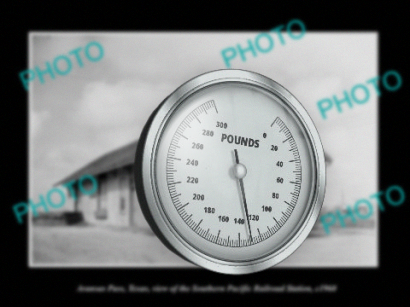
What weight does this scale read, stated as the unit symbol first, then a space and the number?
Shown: lb 130
